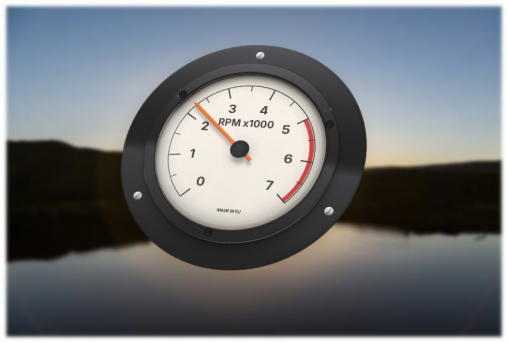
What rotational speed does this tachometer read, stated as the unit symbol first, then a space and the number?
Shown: rpm 2250
